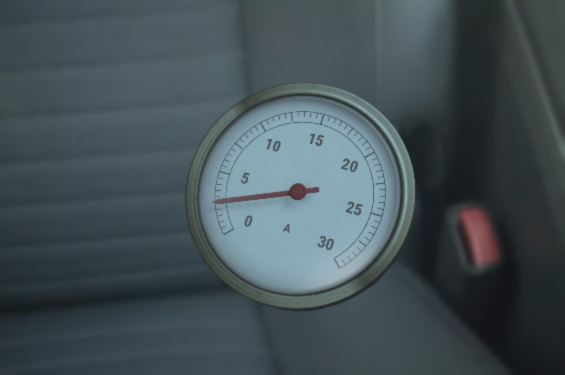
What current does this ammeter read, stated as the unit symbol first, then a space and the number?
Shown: A 2.5
